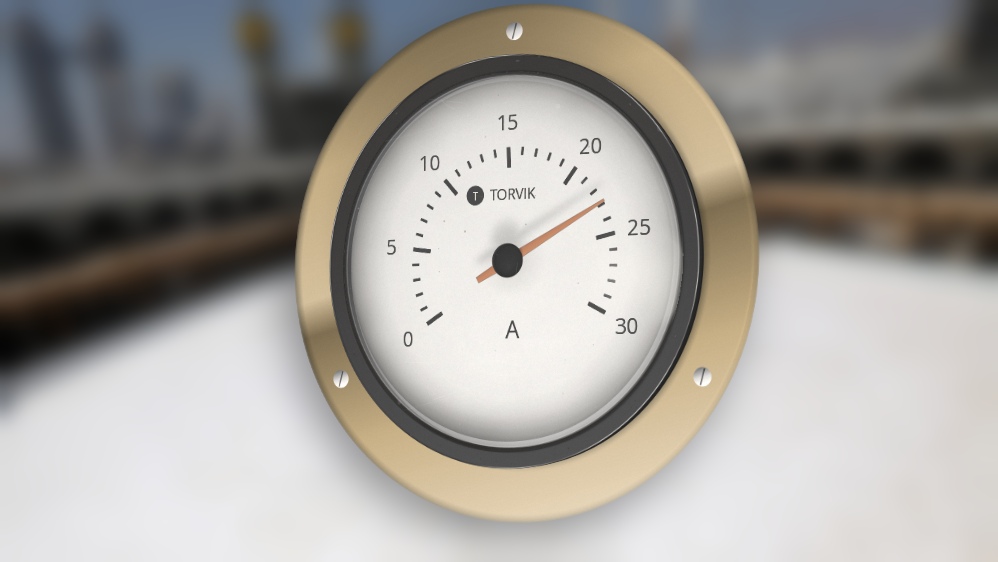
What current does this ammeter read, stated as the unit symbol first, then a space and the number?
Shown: A 23
